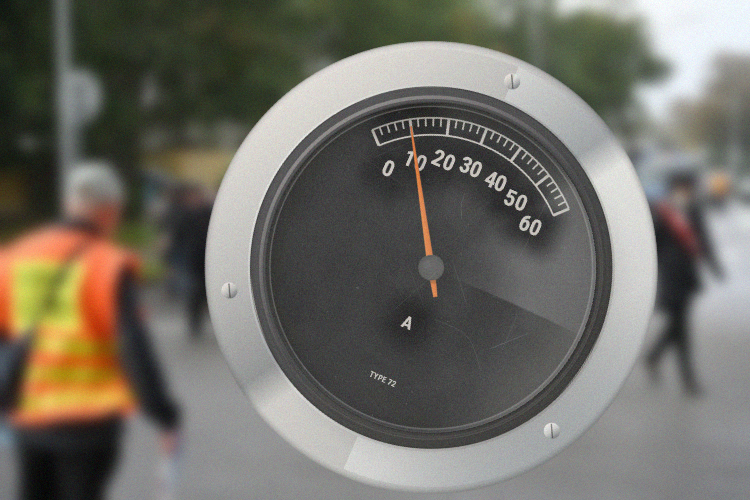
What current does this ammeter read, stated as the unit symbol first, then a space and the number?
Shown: A 10
